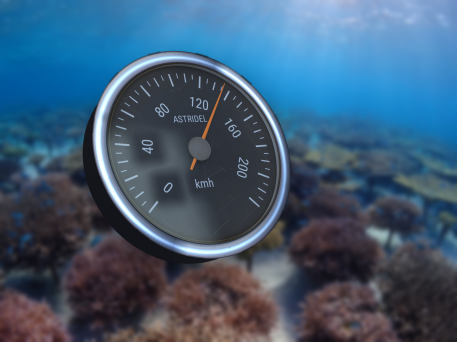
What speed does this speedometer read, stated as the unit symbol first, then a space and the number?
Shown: km/h 135
